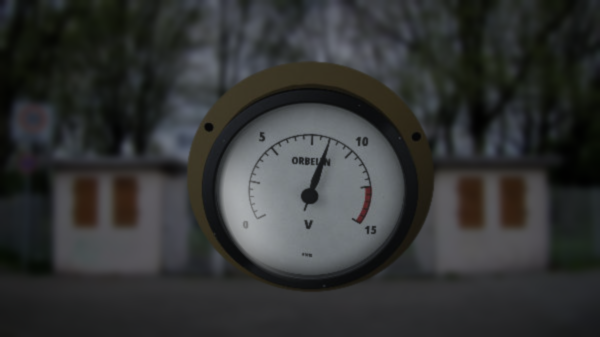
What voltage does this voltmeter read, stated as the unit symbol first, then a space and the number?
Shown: V 8.5
